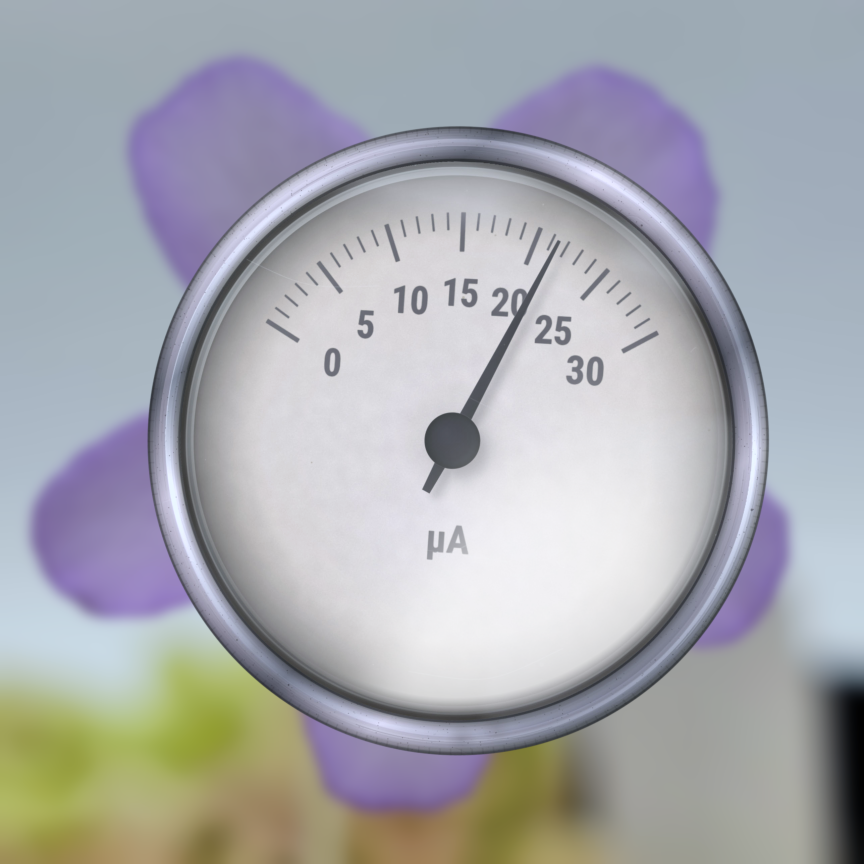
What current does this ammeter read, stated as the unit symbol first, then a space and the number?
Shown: µA 21.5
